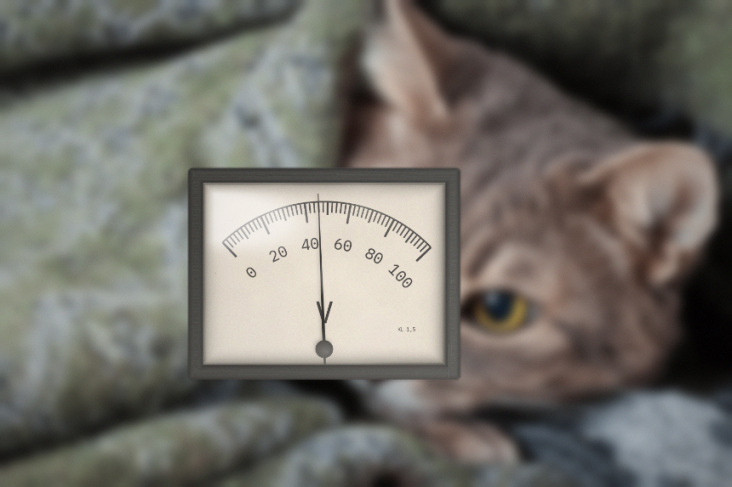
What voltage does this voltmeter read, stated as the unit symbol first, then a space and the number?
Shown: V 46
